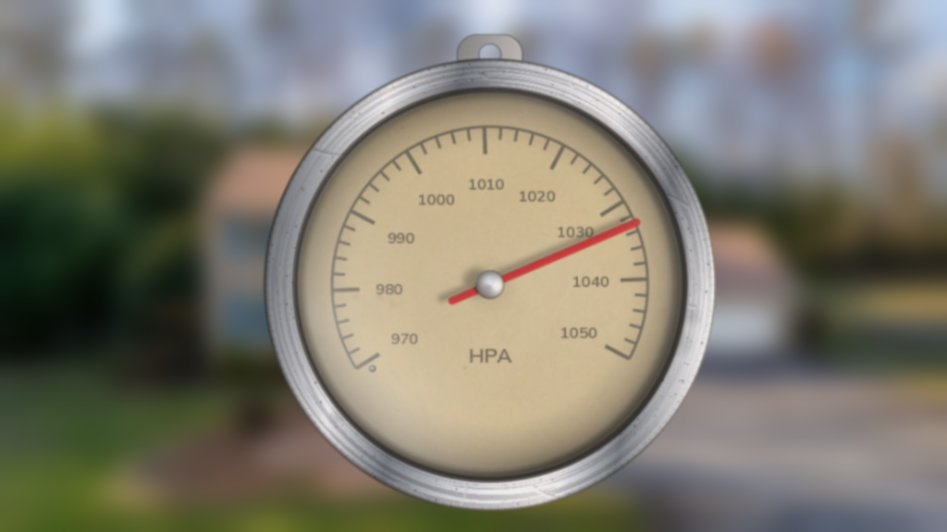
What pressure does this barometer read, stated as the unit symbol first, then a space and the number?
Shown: hPa 1033
